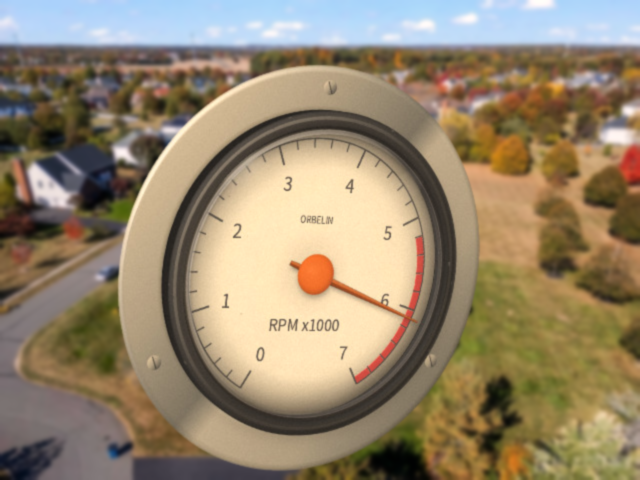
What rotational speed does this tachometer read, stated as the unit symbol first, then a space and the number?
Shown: rpm 6100
